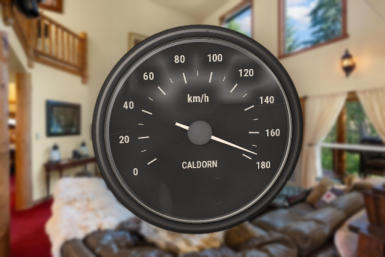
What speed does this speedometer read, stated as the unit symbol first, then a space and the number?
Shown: km/h 175
